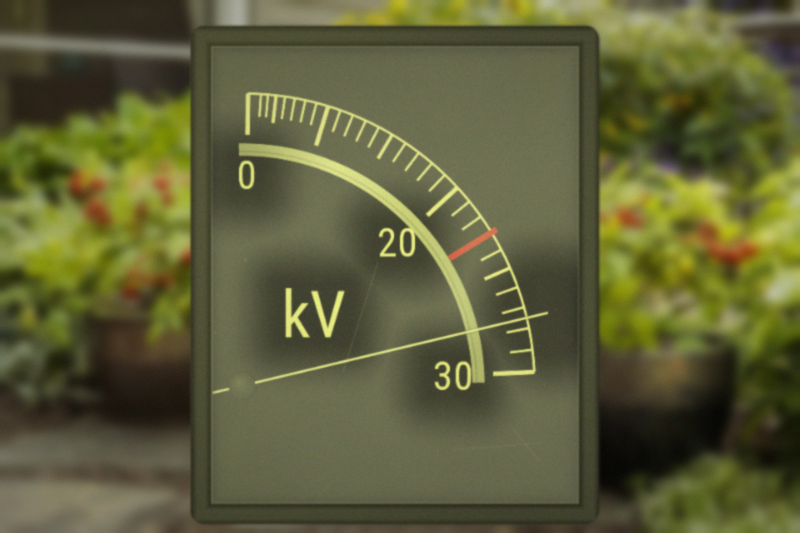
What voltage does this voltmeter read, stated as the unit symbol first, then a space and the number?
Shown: kV 27.5
